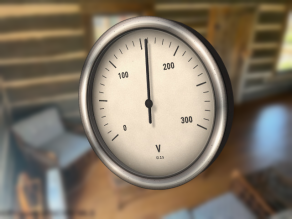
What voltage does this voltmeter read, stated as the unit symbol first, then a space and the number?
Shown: V 160
